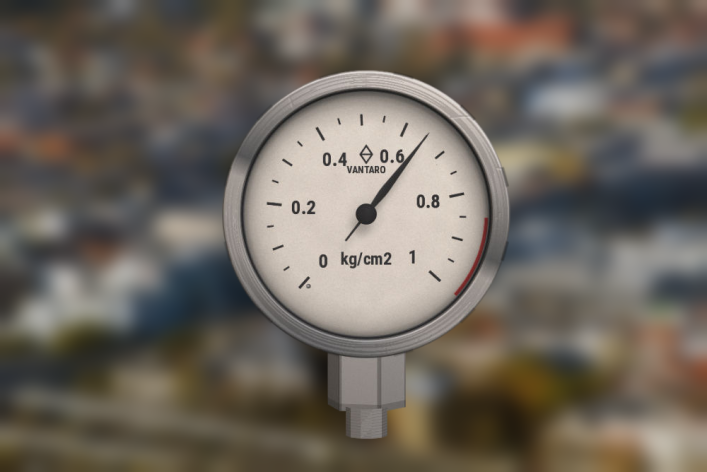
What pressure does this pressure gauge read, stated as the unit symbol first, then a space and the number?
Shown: kg/cm² 0.65
